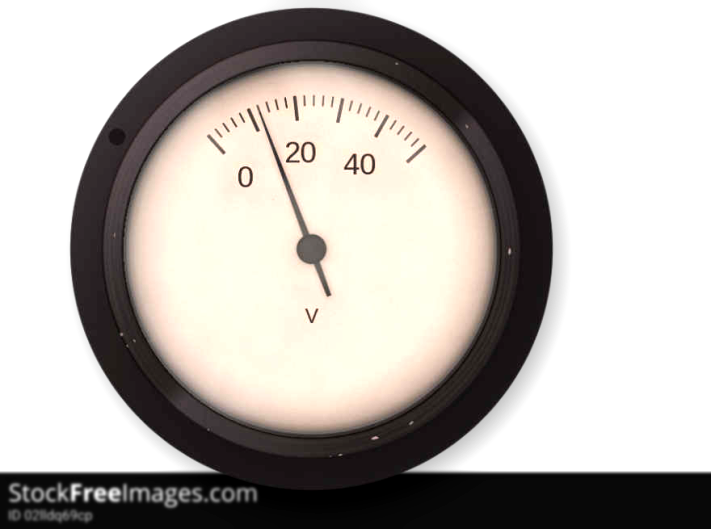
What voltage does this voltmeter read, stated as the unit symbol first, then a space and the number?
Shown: V 12
